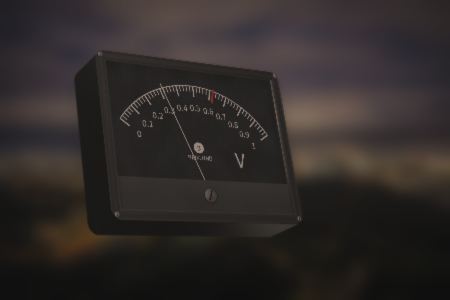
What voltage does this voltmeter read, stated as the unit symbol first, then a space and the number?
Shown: V 0.3
